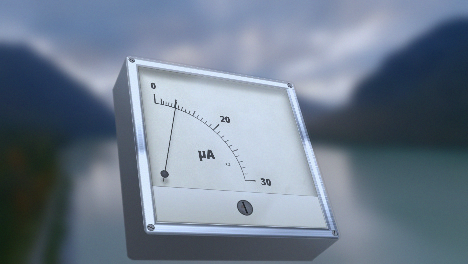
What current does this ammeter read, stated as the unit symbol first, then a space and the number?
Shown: µA 10
